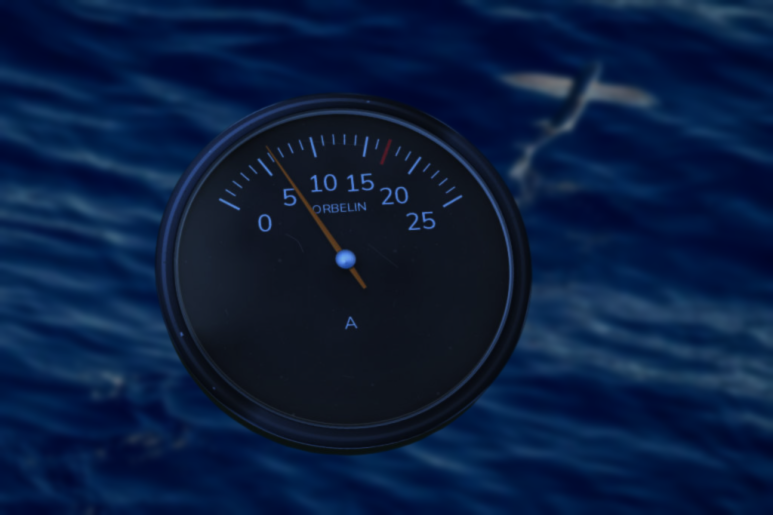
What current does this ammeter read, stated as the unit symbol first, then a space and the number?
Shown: A 6
